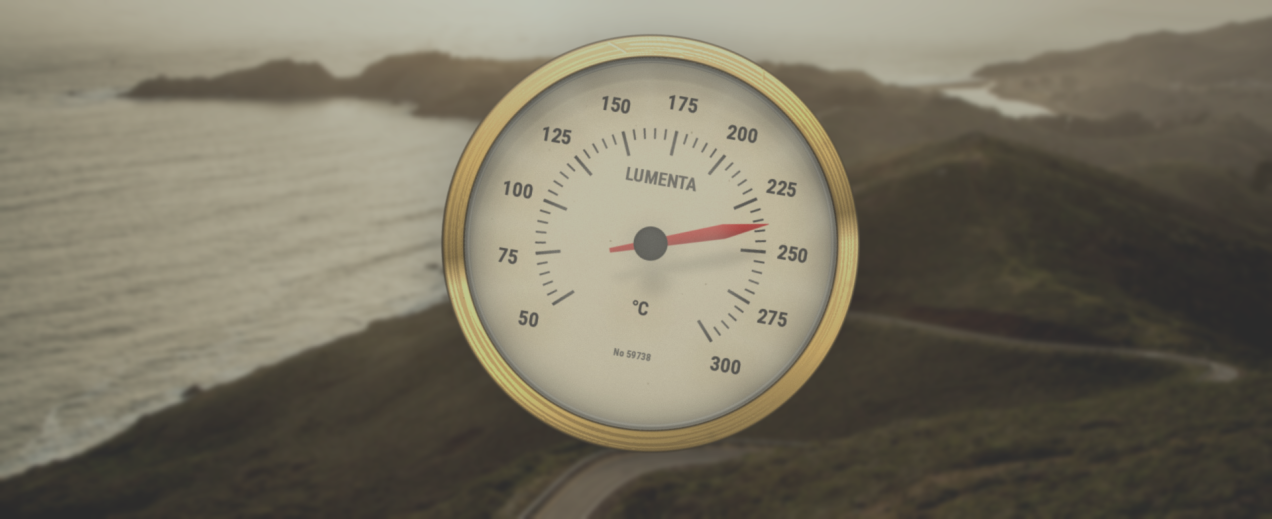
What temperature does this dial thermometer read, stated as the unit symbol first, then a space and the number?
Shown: °C 237.5
